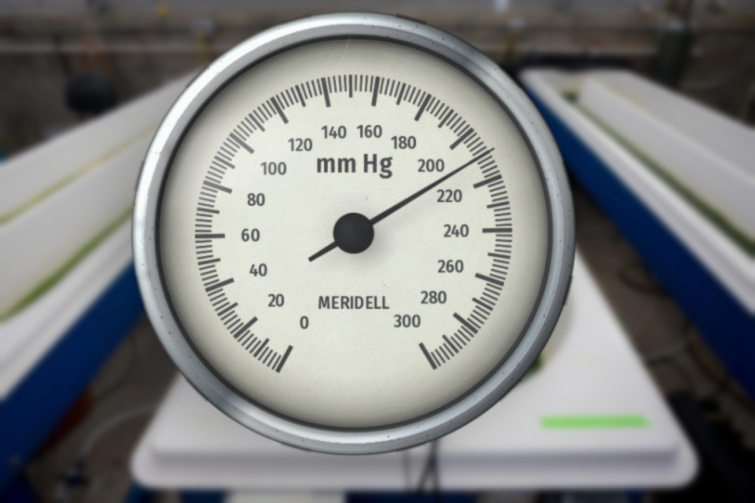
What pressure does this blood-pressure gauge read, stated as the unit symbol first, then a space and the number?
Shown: mmHg 210
